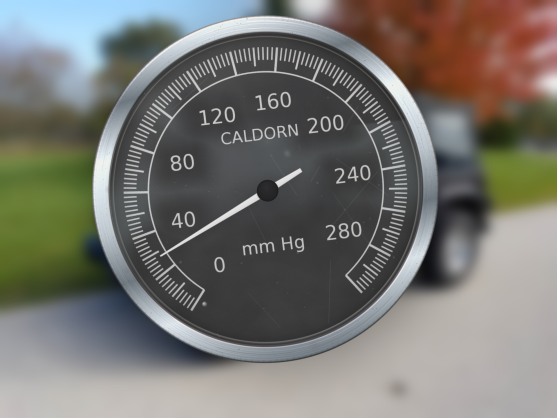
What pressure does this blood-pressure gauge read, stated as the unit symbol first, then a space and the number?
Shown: mmHg 28
